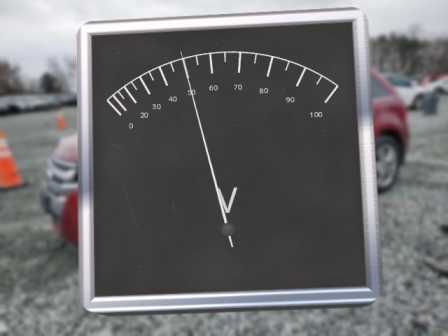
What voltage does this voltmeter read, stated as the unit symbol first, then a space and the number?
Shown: V 50
